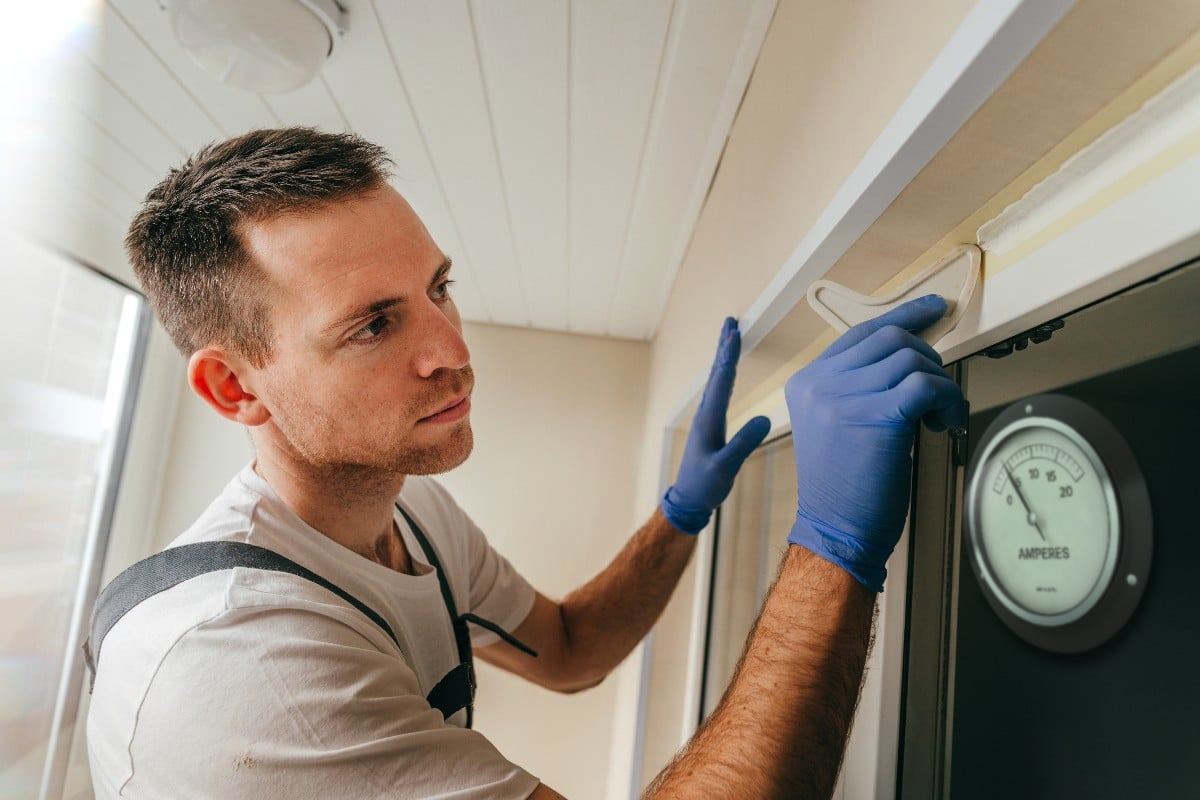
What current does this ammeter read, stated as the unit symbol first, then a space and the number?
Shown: A 5
